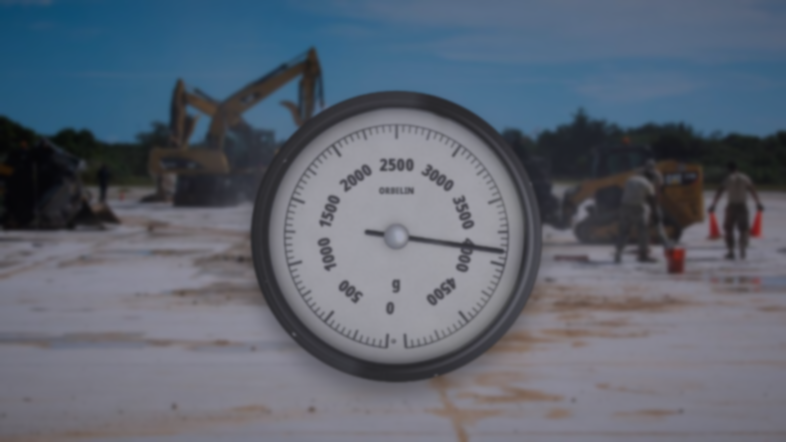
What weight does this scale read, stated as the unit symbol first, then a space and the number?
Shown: g 3900
